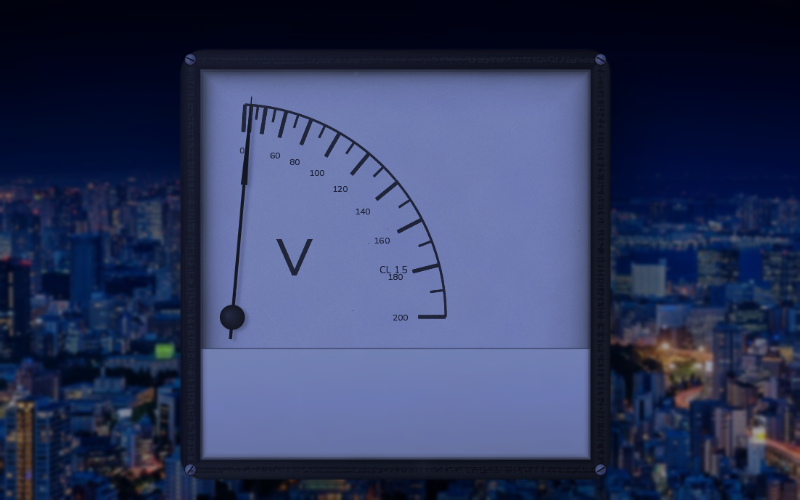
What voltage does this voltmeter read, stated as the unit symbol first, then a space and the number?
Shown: V 20
